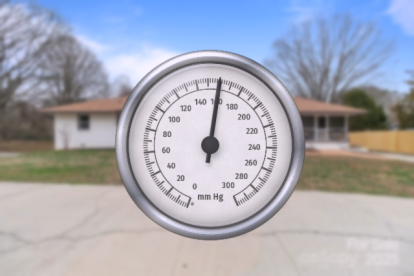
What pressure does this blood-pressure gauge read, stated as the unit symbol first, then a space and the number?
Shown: mmHg 160
